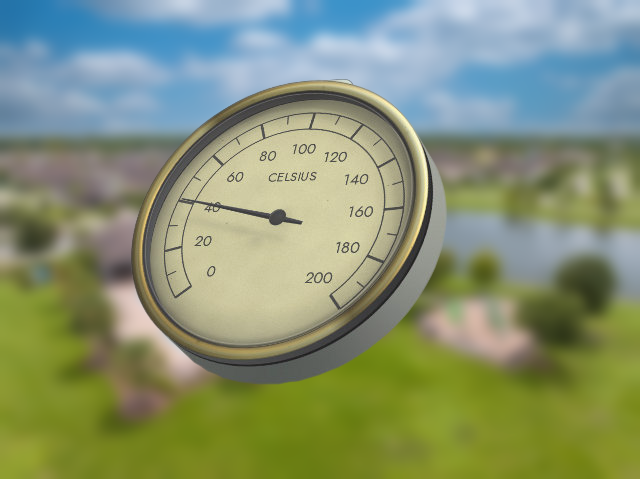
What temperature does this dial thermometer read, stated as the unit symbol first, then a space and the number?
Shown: °C 40
